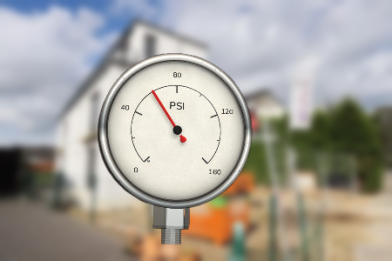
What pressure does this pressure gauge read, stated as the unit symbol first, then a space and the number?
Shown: psi 60
